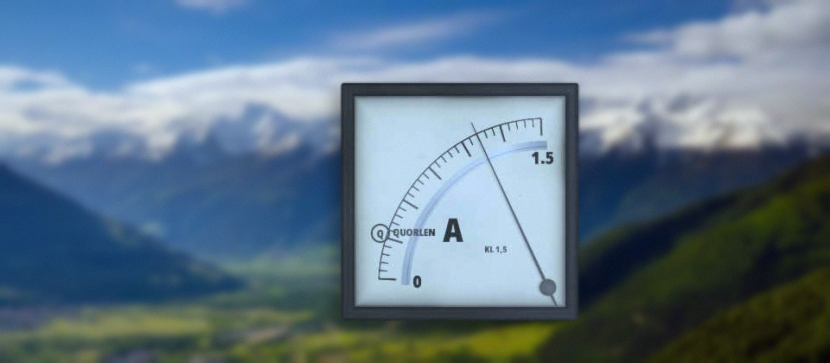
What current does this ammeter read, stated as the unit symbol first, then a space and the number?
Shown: A 1.1
